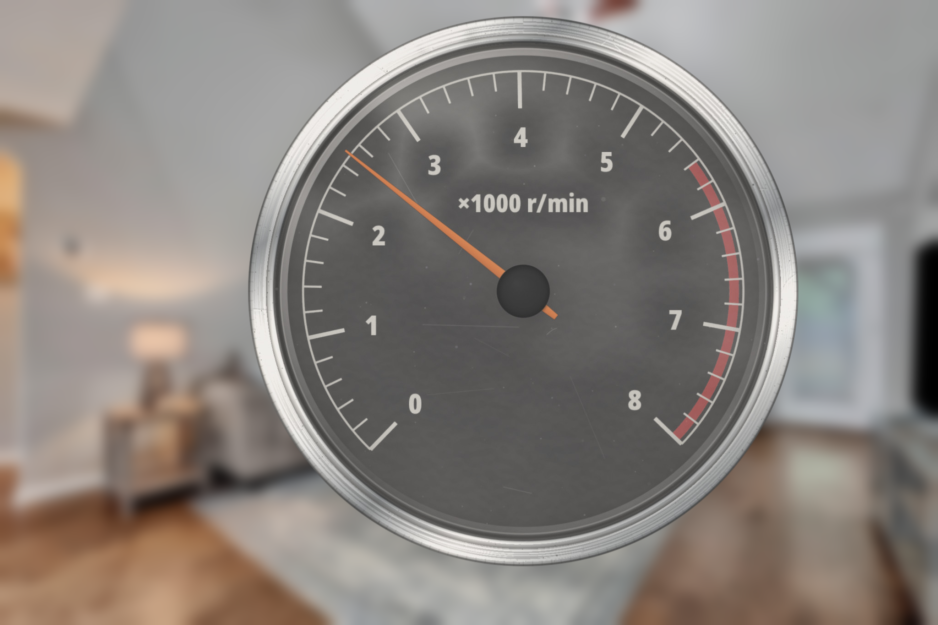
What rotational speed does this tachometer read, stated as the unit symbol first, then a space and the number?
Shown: rpm 2500
